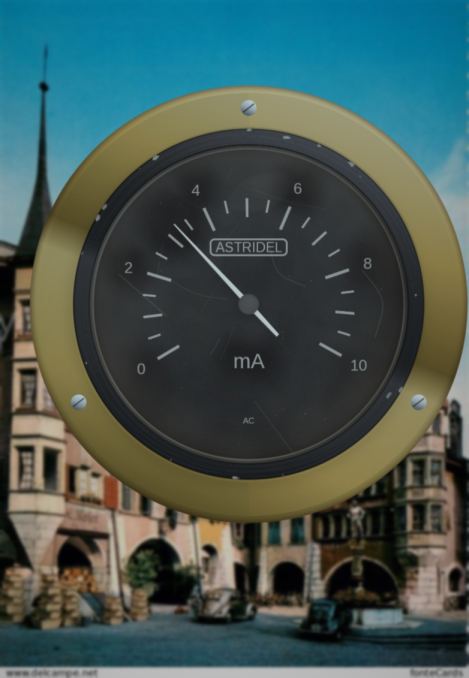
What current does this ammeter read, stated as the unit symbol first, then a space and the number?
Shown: mA 3.25
